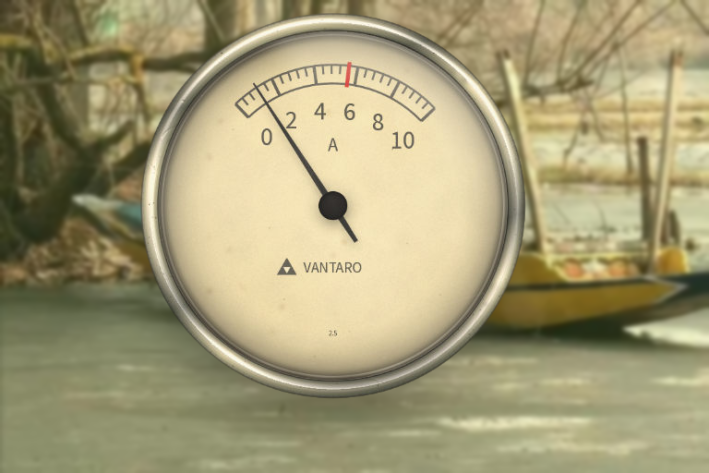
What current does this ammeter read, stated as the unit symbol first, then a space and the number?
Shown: A 1.2
